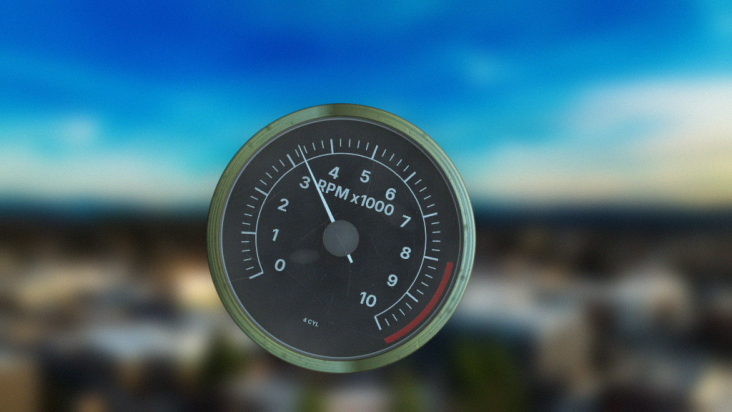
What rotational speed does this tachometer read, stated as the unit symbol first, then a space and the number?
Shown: rpm 3300
